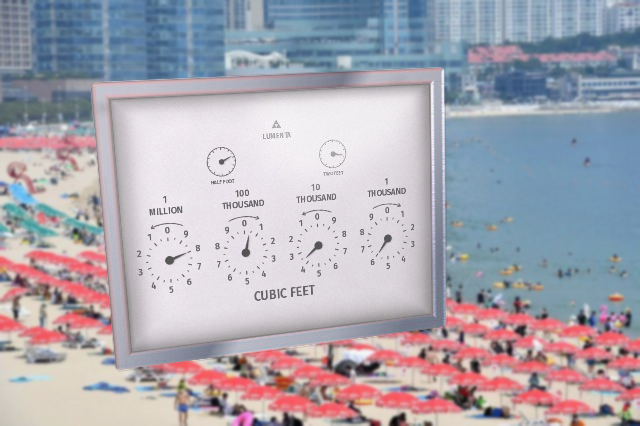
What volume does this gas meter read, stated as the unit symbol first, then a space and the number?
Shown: ft³ 803600
